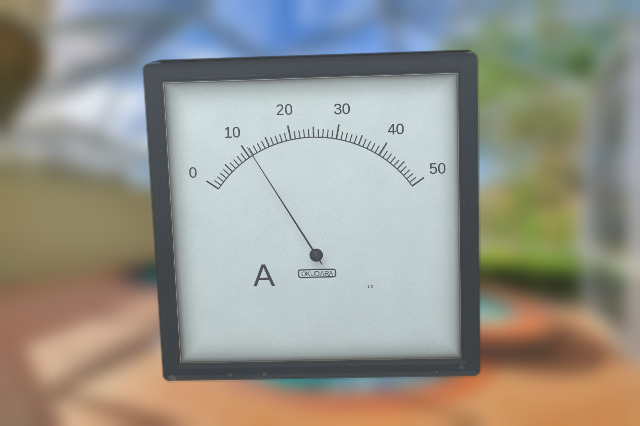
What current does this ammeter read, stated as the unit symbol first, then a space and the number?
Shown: A 11
